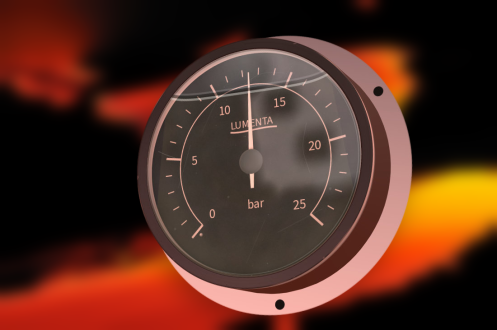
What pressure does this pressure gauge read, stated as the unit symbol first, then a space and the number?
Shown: bar 12.5
